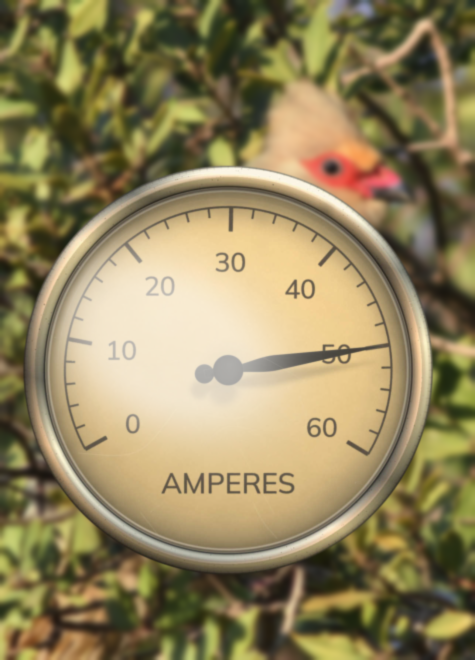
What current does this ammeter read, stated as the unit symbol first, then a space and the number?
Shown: A 50
